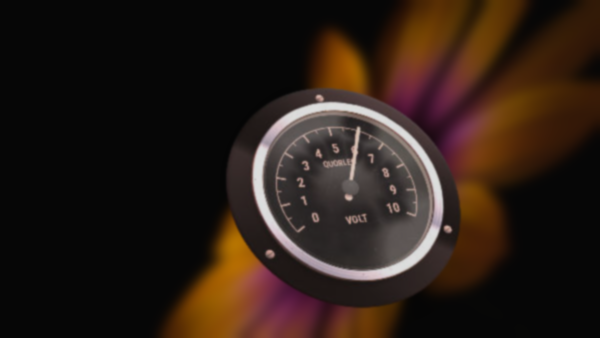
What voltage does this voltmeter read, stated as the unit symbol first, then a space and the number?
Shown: V 6
